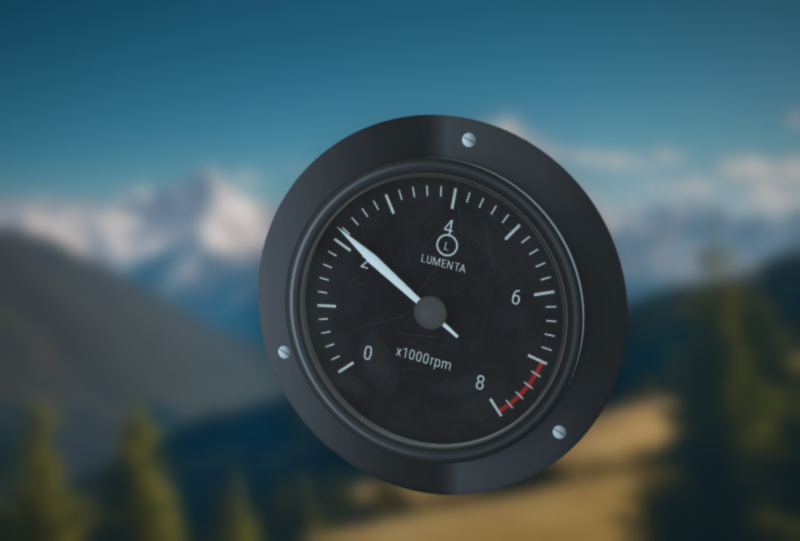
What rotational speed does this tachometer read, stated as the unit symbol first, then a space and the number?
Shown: rpm 2200
